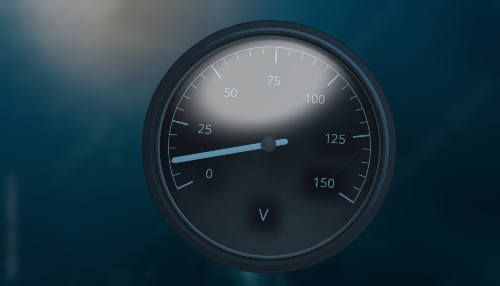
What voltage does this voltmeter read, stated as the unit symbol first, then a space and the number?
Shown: V 10
